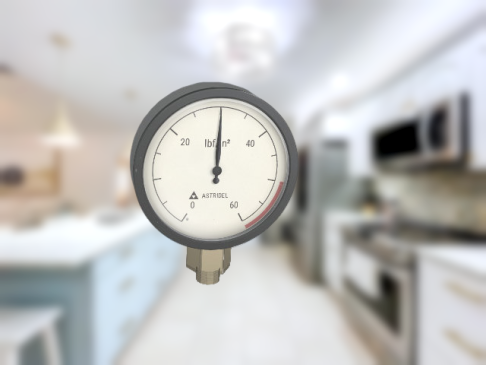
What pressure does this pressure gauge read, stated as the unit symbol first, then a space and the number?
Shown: psi 30
